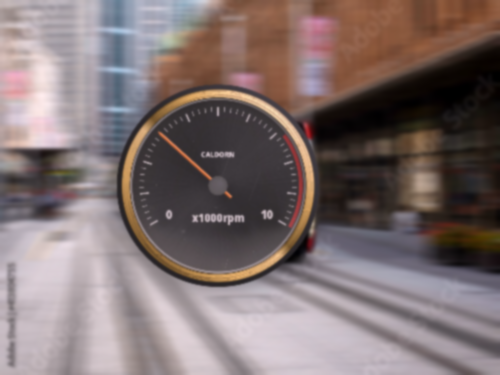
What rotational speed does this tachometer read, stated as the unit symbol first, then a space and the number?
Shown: rpm 3000
